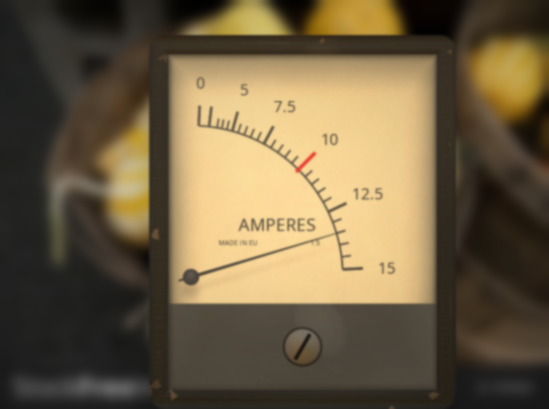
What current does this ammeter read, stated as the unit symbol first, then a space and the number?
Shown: A 13.5
